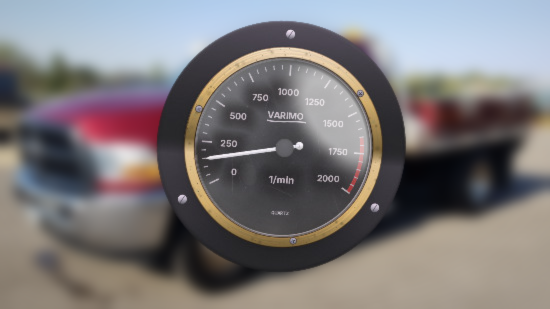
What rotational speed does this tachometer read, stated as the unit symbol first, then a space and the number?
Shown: rpm 150
